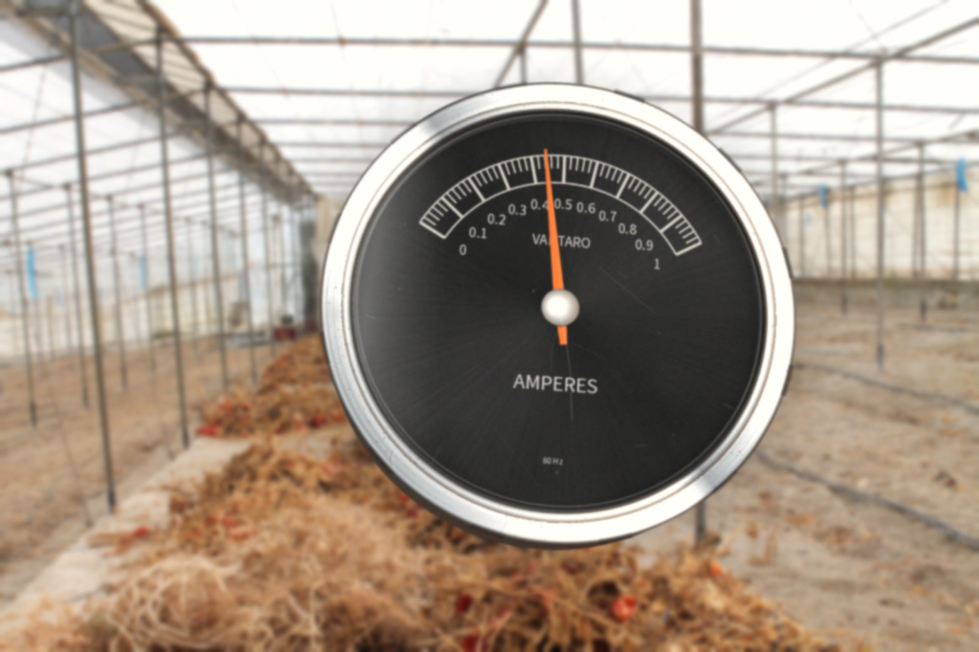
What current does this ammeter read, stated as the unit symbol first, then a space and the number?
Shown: A 0.44
